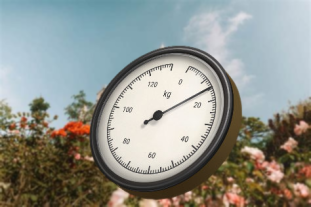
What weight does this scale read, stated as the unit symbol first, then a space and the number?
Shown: kg 15
